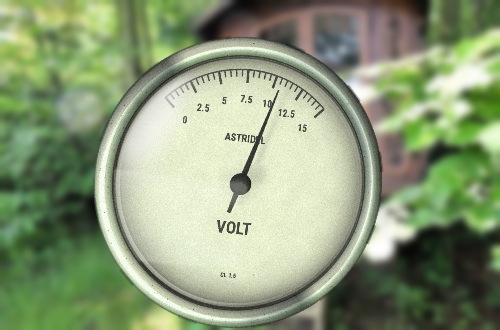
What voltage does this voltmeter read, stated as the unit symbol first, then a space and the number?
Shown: V 10.5
